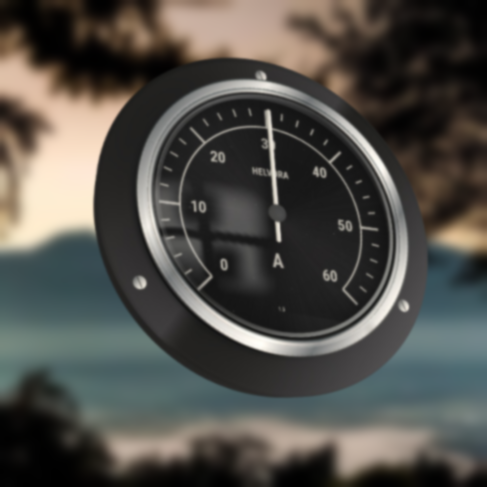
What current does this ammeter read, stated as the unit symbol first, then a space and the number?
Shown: A 30
